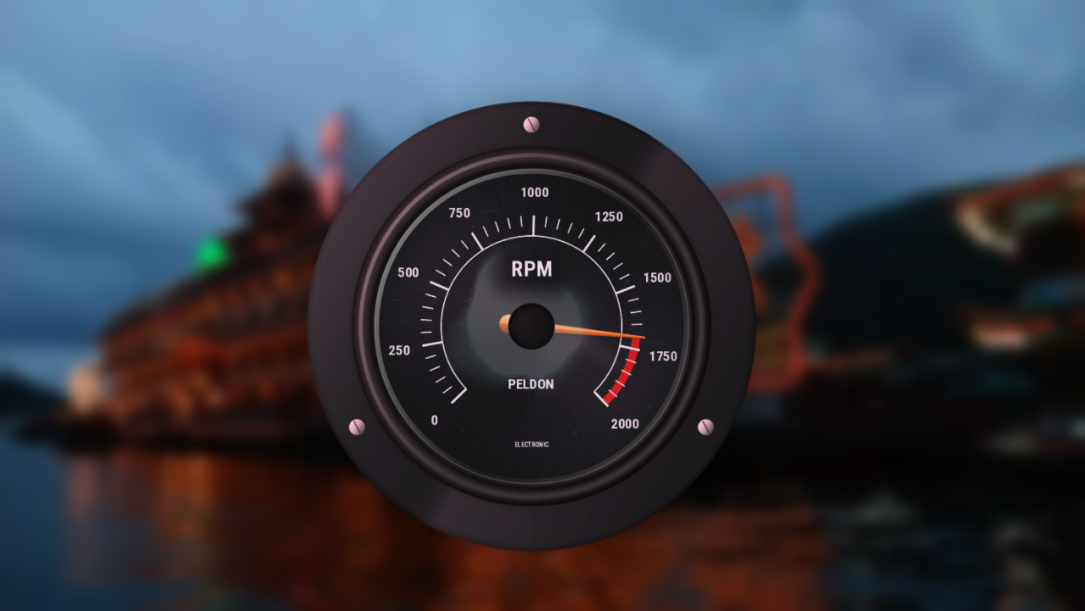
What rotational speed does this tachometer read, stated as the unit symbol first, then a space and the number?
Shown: rpm 1700
